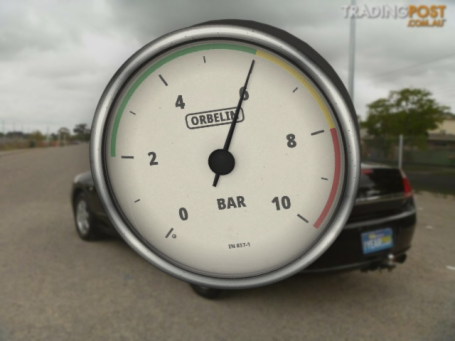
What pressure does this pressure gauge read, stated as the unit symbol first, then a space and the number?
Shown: bar 6
